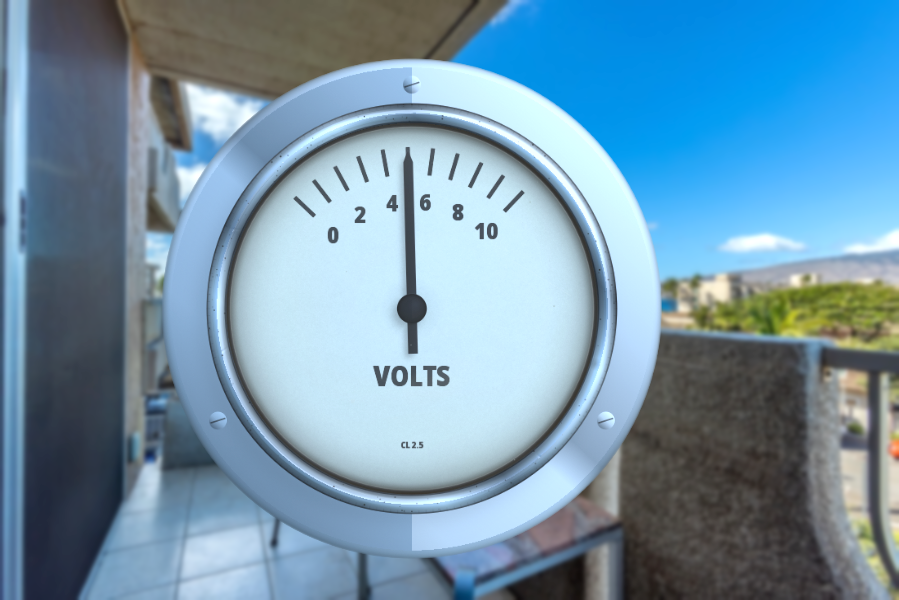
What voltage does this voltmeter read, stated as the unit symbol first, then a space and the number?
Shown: V 5
